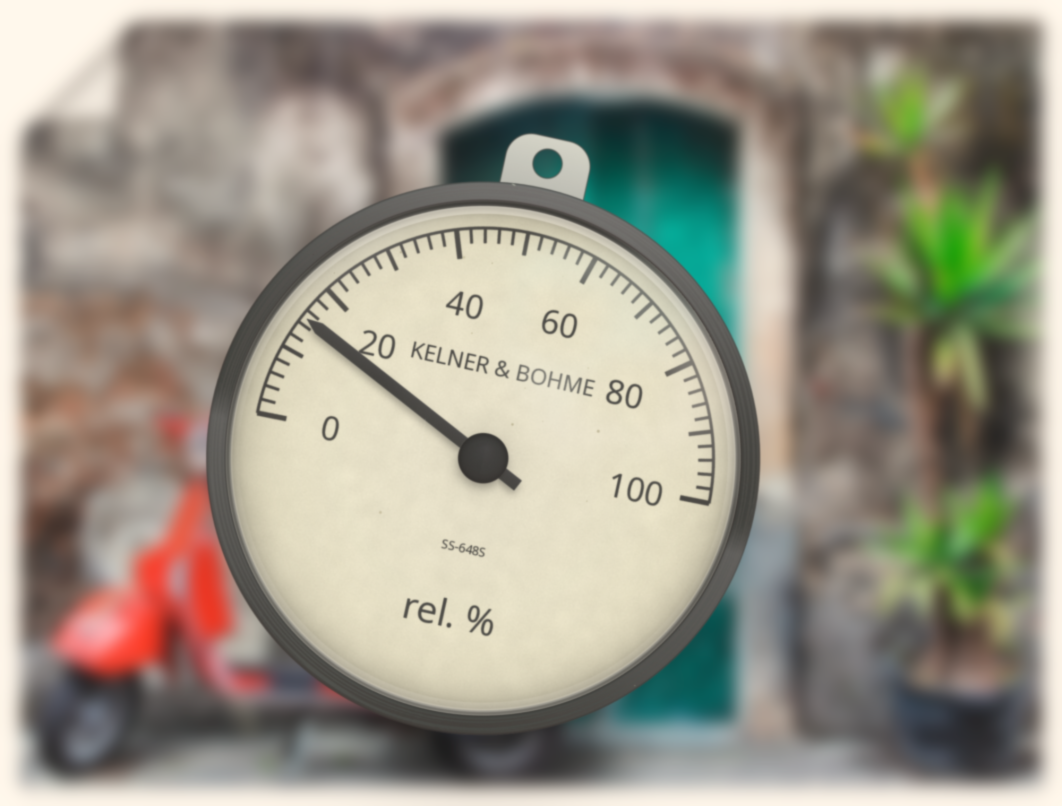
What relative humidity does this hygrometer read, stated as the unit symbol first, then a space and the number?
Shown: % 15
